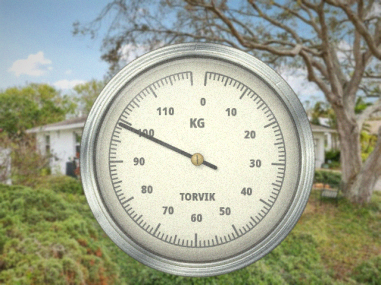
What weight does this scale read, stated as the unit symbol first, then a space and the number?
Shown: kg 99
